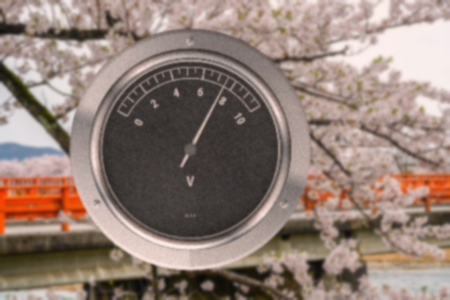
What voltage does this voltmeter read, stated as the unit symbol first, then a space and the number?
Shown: V 7.5
